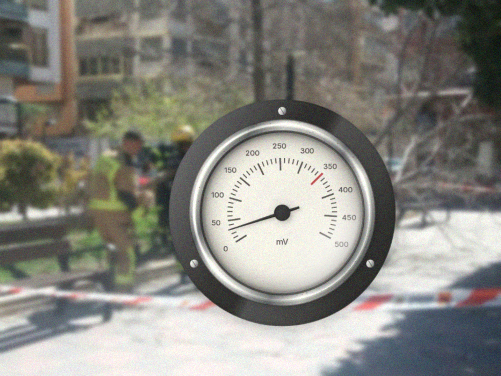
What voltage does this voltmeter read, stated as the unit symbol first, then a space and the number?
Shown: mV 30
